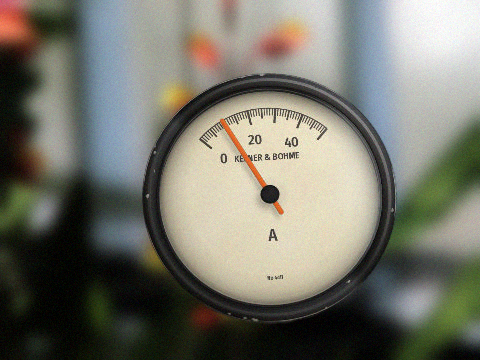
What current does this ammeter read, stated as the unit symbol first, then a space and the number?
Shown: A 10
